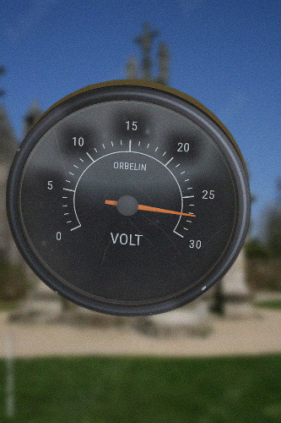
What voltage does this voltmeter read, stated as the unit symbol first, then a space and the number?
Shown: V 27
